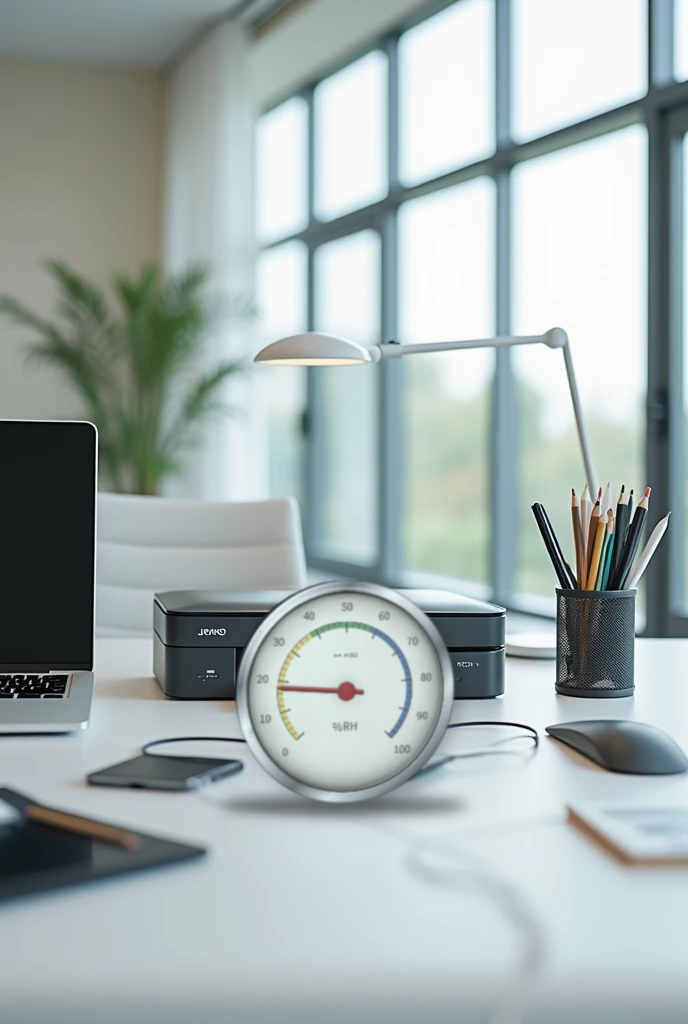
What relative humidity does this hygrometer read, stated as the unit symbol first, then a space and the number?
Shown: % 18
